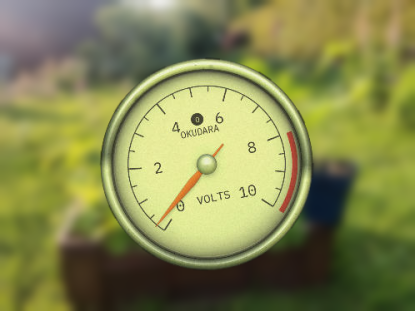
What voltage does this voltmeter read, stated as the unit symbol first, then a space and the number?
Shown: V 0.25
